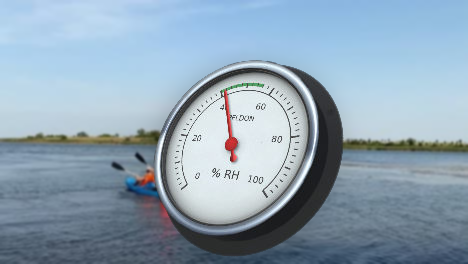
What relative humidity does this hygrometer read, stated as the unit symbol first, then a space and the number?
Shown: % 42
